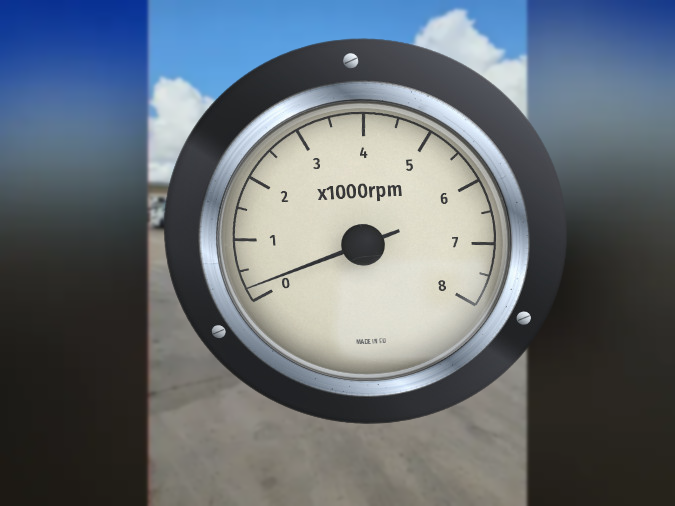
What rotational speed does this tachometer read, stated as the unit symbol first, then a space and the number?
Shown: rpm 250
